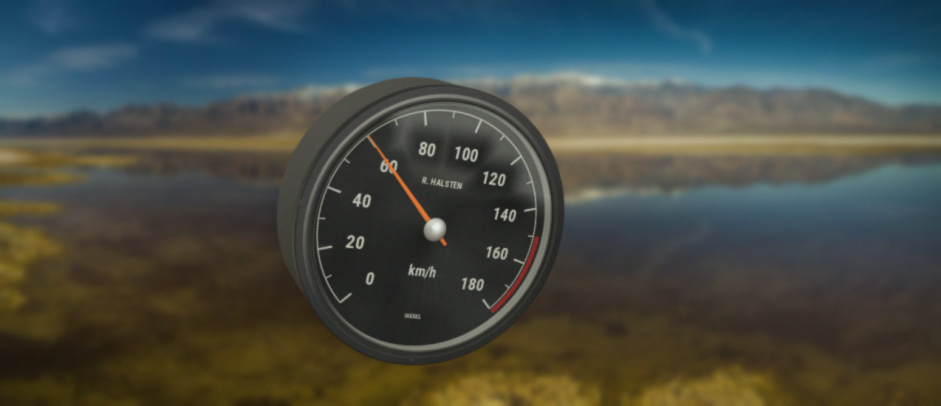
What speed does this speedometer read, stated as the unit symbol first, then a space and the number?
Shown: km/h 60
